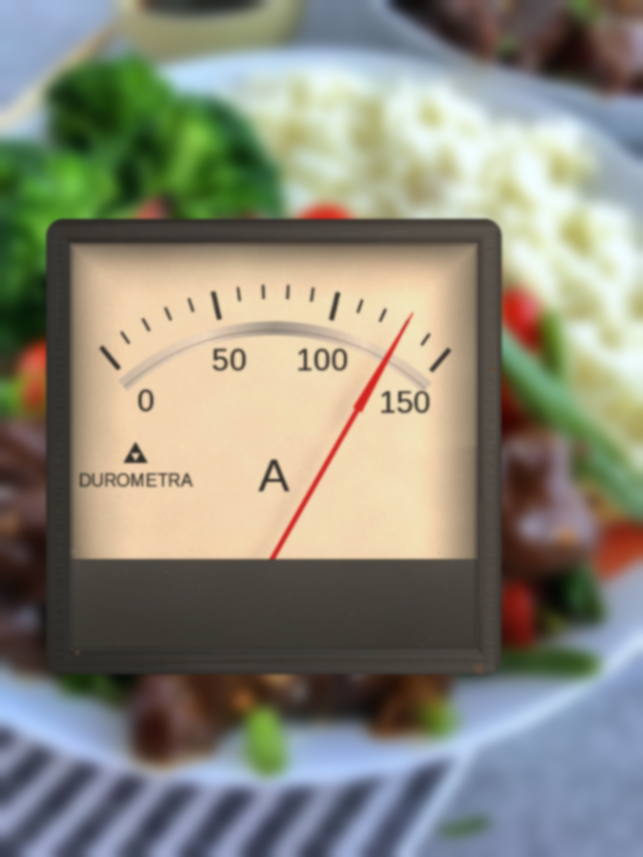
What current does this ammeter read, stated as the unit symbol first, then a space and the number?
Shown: A 130
